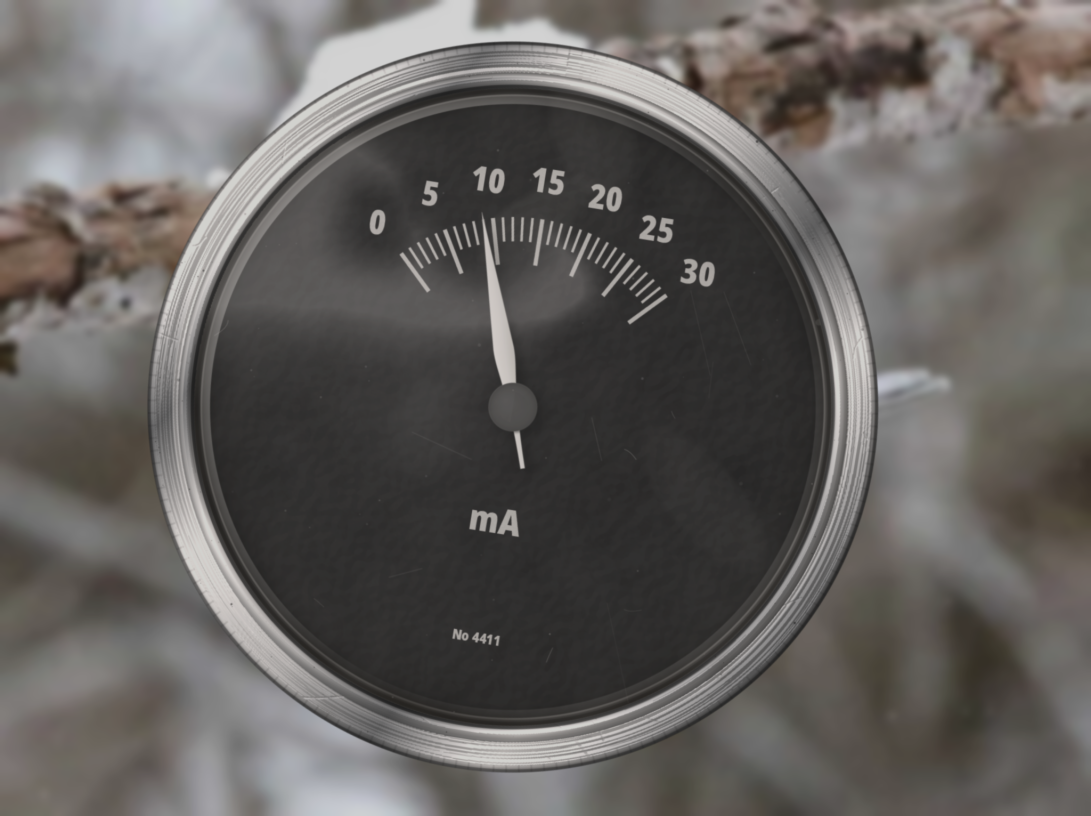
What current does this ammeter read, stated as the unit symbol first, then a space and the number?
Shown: mA 9
